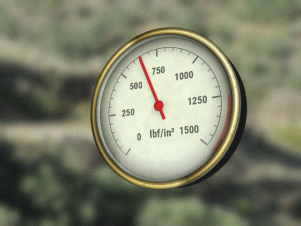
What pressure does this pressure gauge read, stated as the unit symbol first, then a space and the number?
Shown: psi 650
